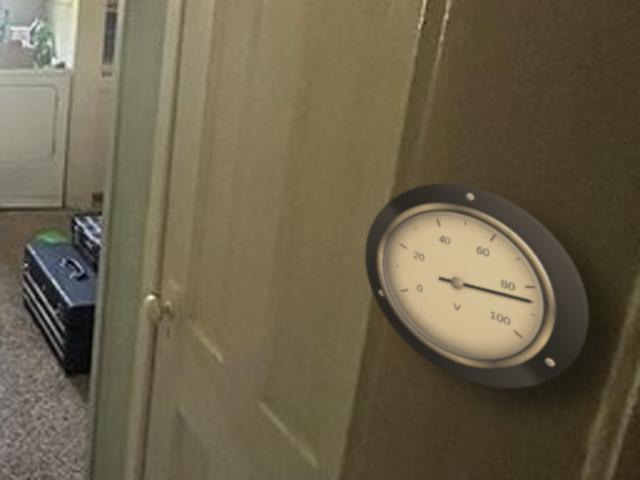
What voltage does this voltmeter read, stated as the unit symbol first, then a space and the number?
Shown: V 85
